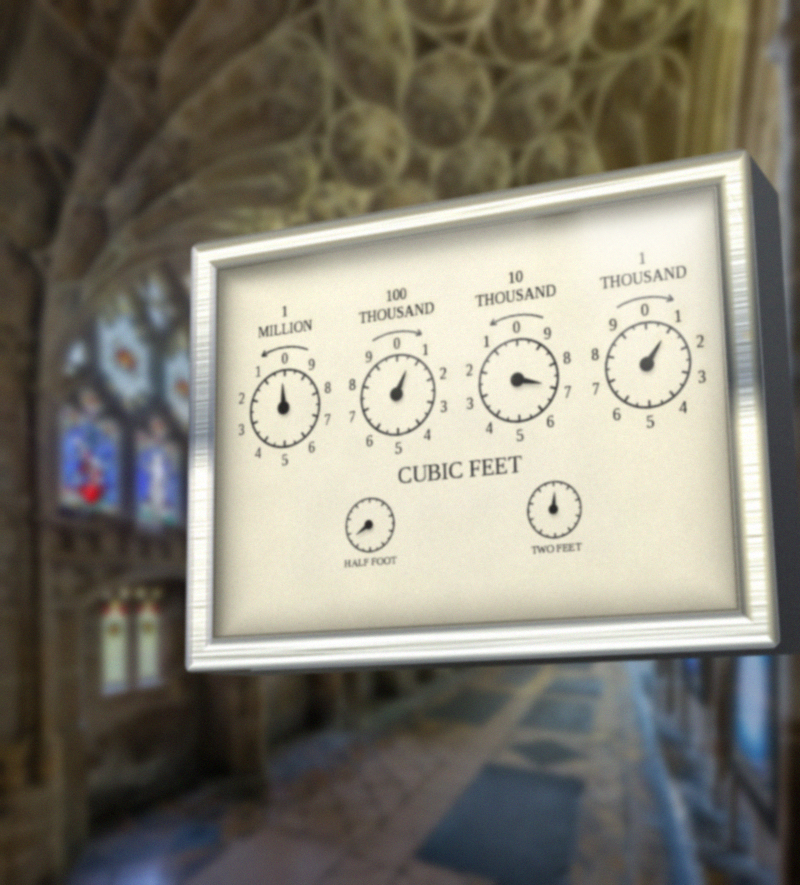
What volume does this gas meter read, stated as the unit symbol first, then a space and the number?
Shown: ft³ 7100
